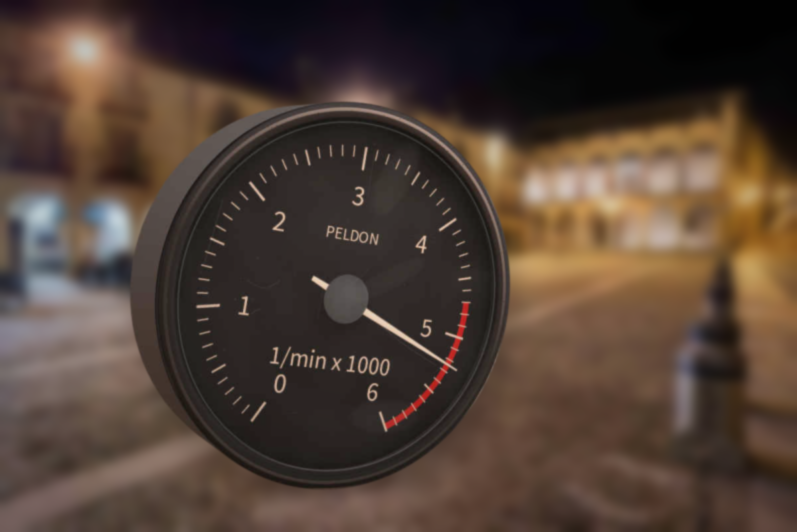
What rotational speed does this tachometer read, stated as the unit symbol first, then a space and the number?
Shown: rpm 5250
